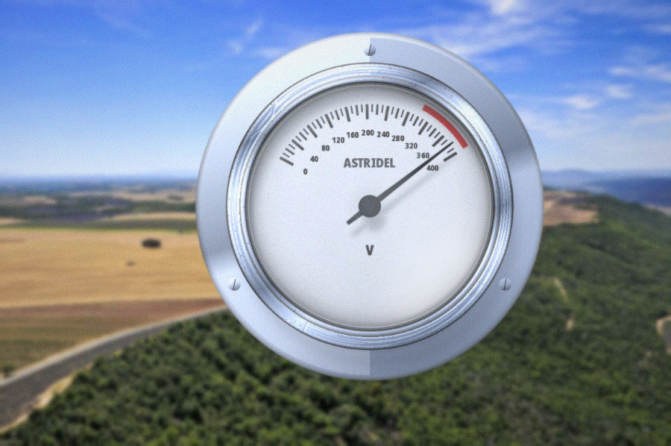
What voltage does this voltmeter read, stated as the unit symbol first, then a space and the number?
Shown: V 380
